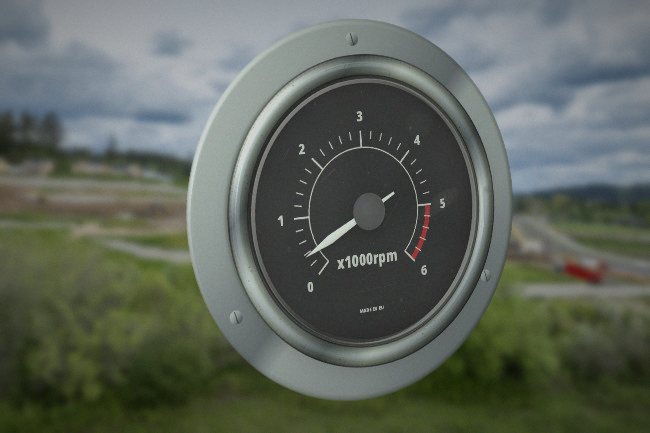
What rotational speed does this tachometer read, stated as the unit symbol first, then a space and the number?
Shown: rpm 400
